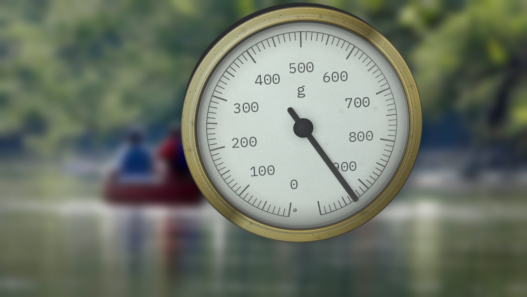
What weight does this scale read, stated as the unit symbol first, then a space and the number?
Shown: g 930
